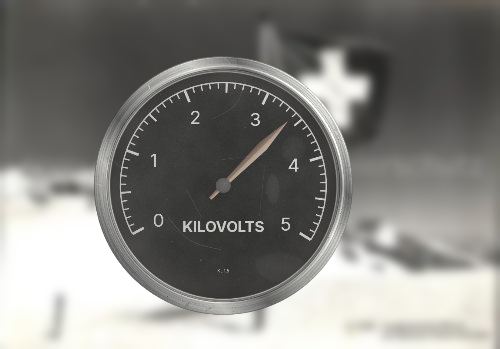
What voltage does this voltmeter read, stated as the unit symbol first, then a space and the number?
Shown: kV 3.4
